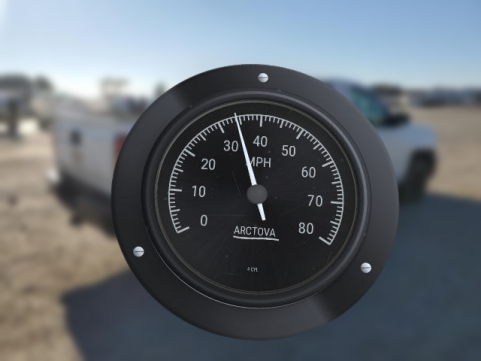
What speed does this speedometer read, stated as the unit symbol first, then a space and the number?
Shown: mph 34
